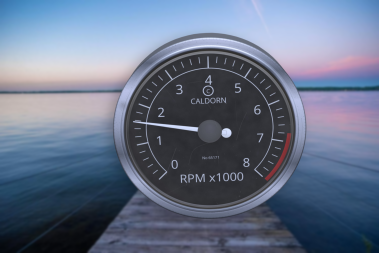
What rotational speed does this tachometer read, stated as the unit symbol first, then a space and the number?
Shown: rpm 1600
